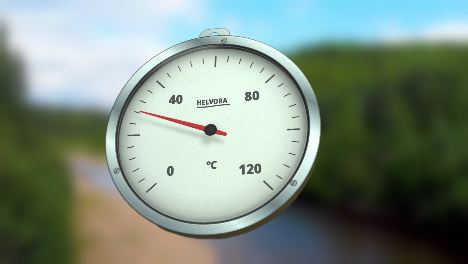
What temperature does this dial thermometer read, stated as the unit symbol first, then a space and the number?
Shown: °C 28
